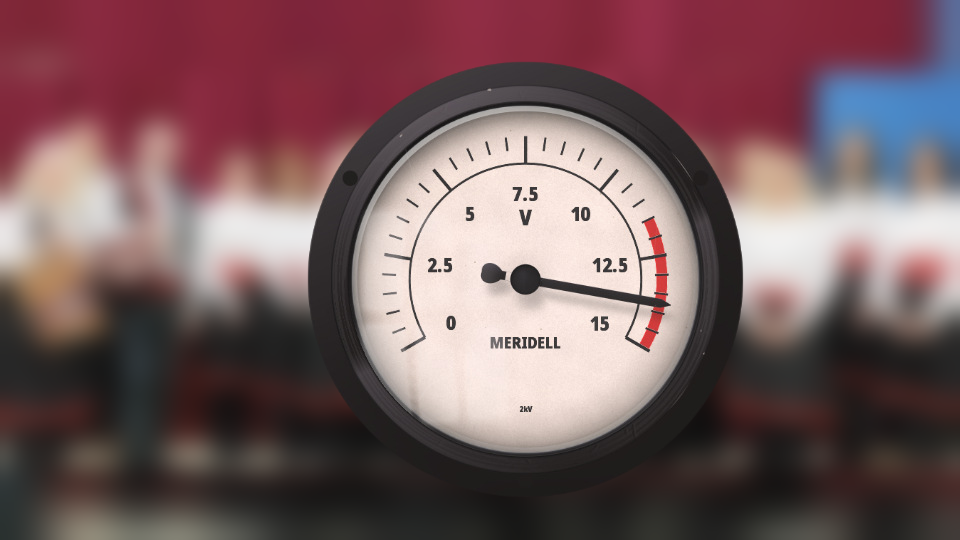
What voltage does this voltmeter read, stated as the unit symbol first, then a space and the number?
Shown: V 13.75
